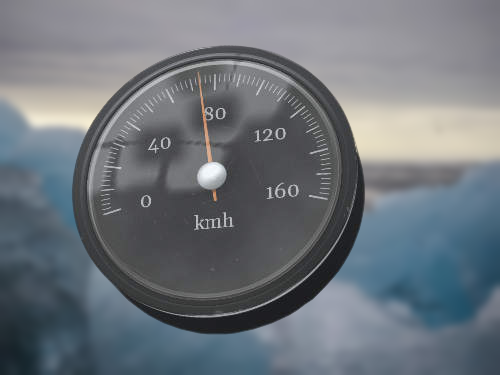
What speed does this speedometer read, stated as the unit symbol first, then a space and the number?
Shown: km/h 74
